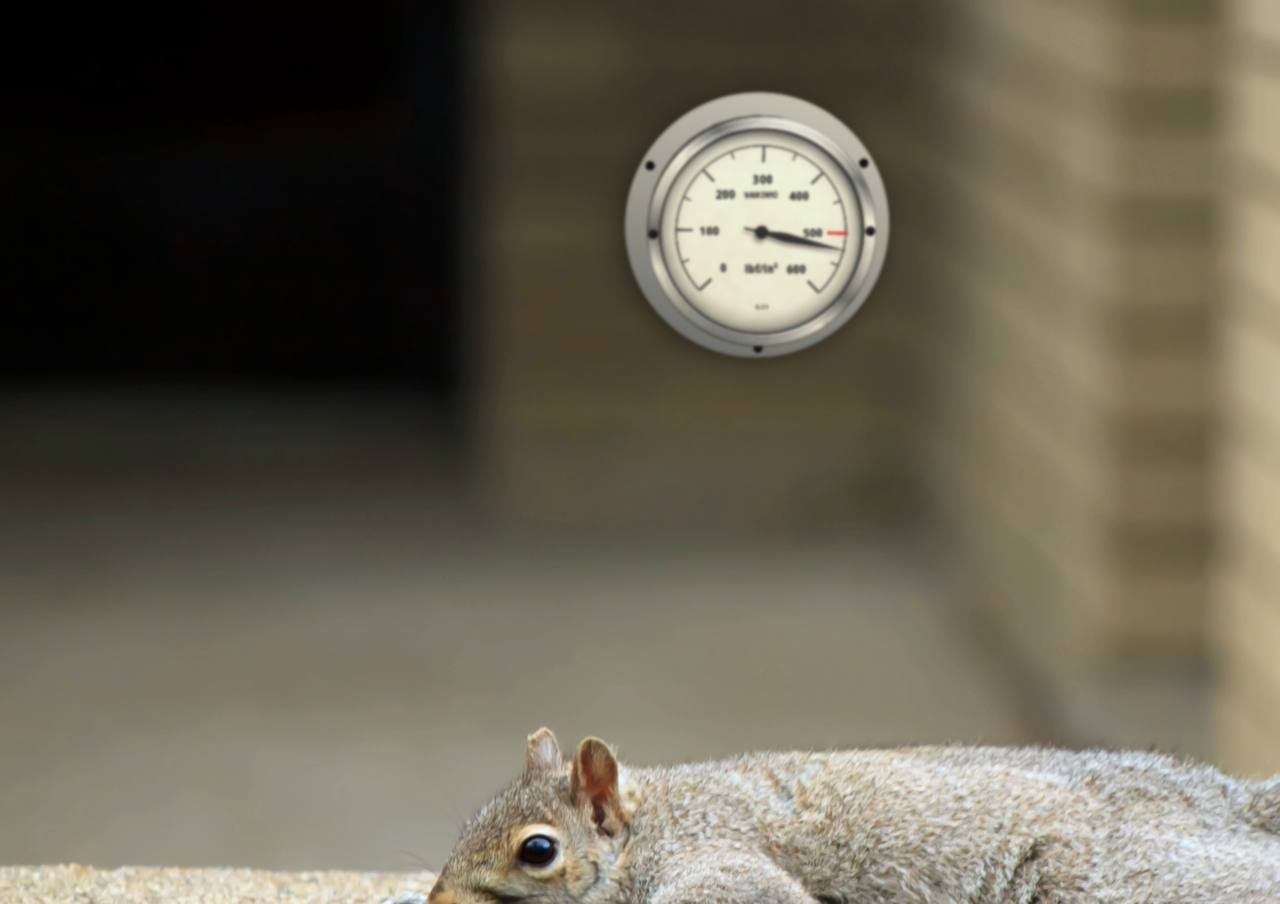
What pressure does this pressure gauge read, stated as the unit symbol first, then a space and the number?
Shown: psi 525
